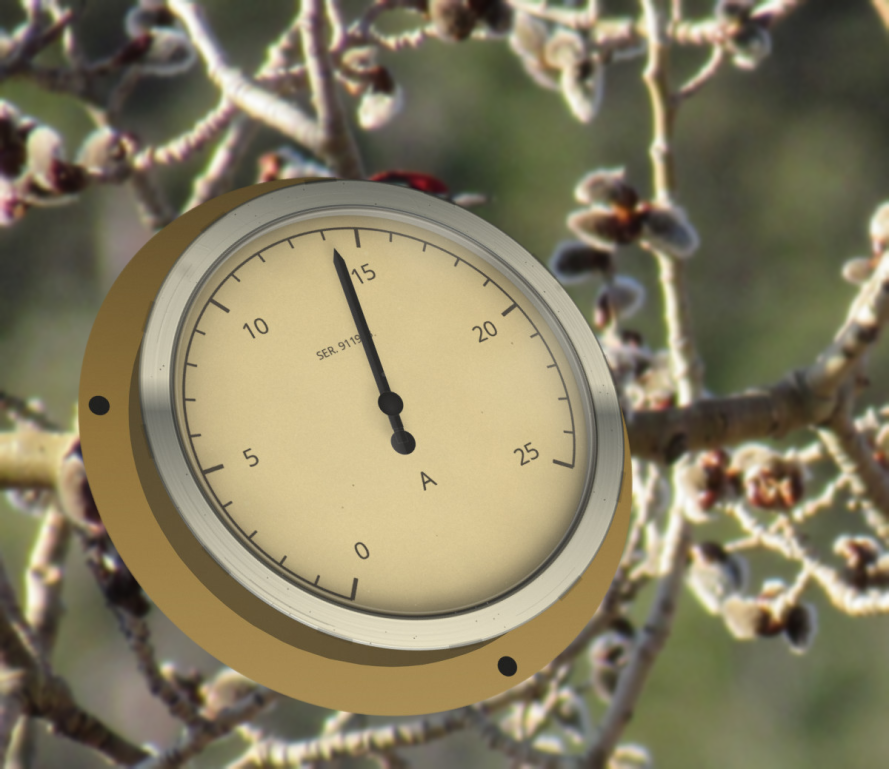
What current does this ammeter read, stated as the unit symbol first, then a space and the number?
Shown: A 14
